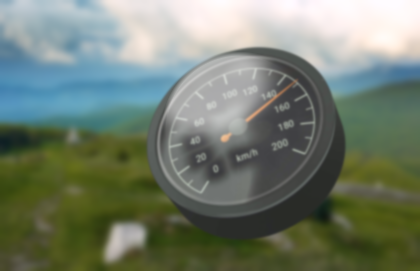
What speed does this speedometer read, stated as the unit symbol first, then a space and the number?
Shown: km/h 150
